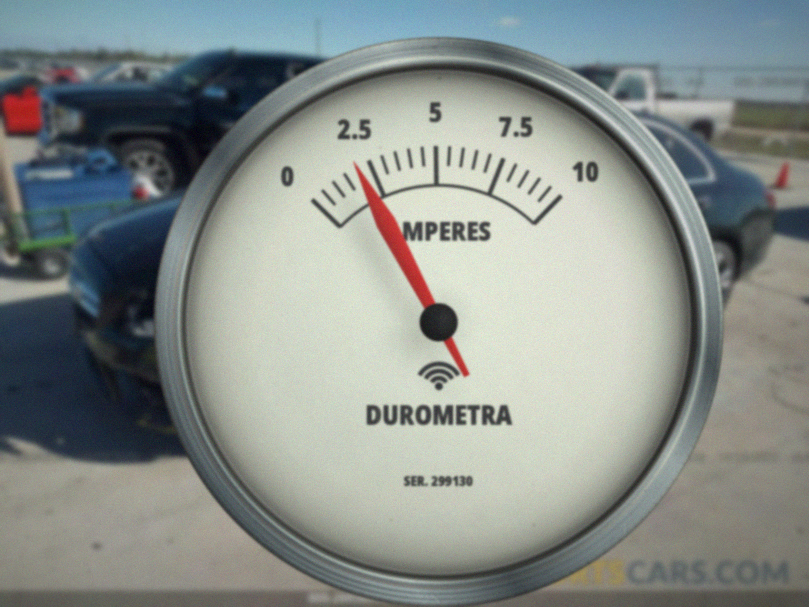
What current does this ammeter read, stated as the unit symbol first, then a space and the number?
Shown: A 2
